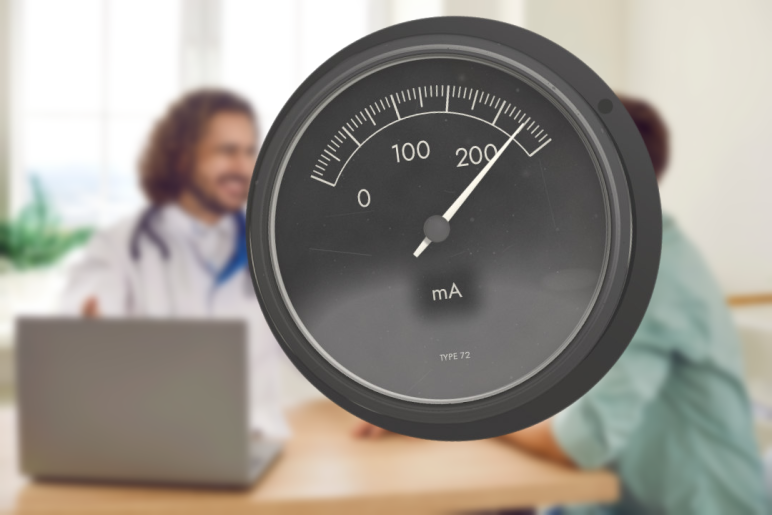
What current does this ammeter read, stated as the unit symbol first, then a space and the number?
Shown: mA 225
